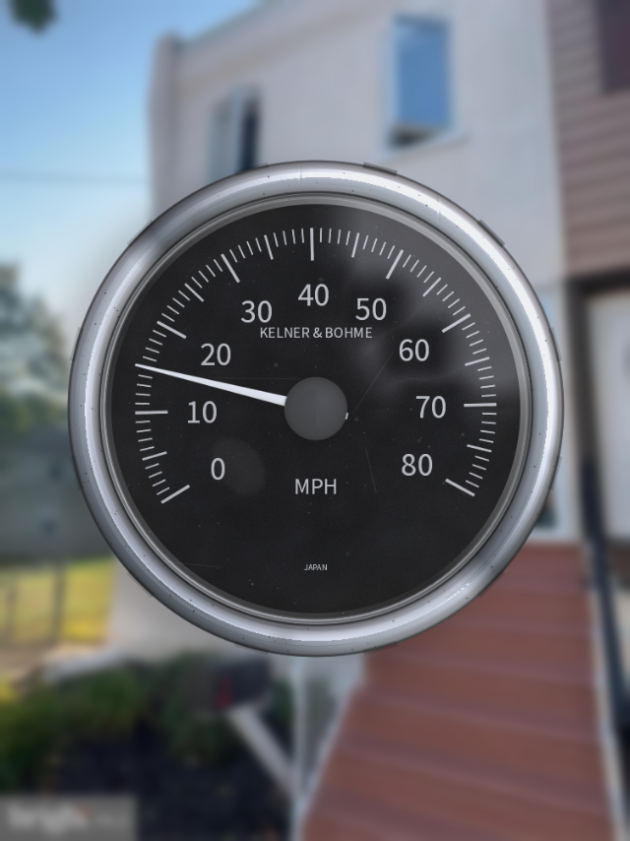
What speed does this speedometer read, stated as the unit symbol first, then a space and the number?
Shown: mph 15
